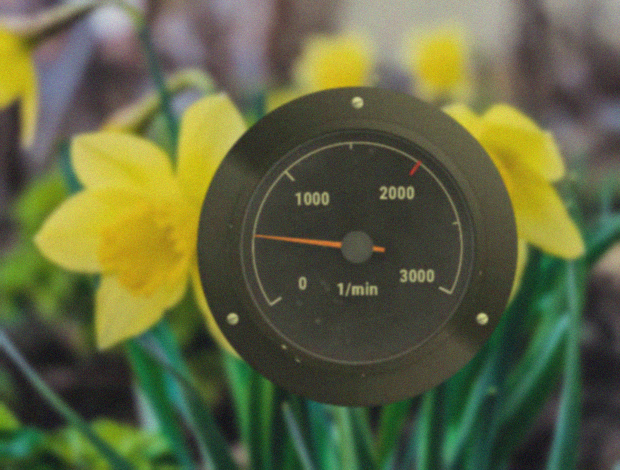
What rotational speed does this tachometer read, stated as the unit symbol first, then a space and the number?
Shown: rpm 500
